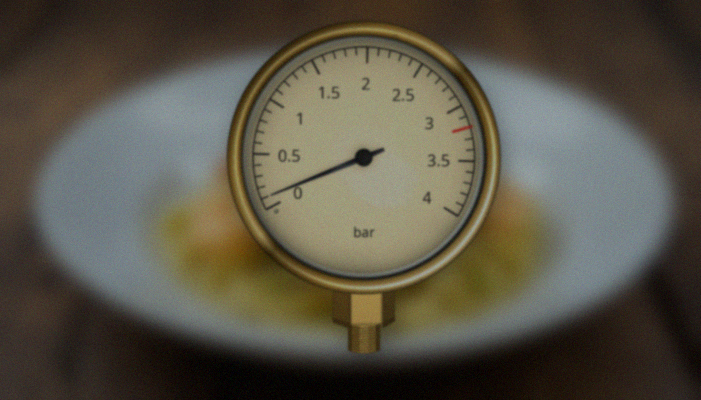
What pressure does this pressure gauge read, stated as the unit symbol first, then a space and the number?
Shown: bar 0.1
